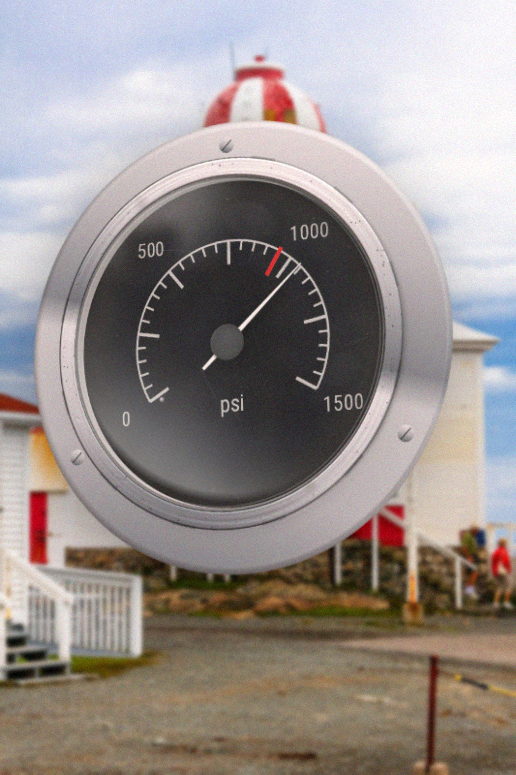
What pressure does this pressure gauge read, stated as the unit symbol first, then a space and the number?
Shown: psi 1050
